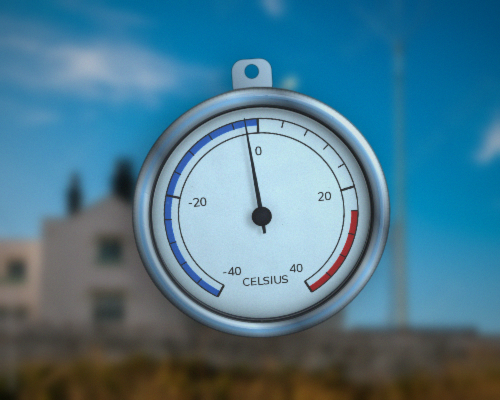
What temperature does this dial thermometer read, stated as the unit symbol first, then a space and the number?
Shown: °C -2
